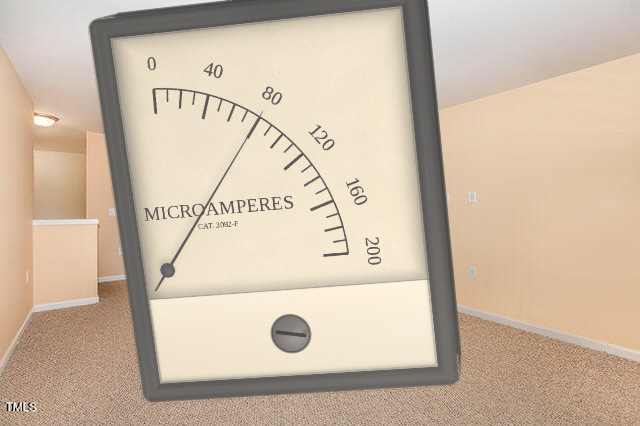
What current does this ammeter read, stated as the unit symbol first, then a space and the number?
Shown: µA 80
